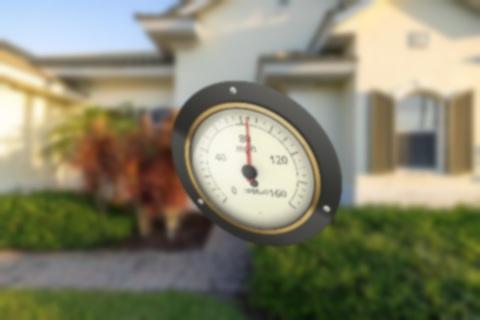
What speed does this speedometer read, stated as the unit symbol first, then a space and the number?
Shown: mph 85
